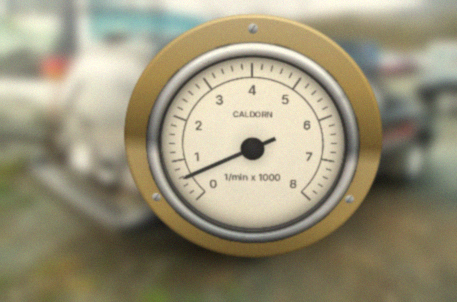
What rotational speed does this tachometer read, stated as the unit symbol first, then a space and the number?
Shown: rpm 600
